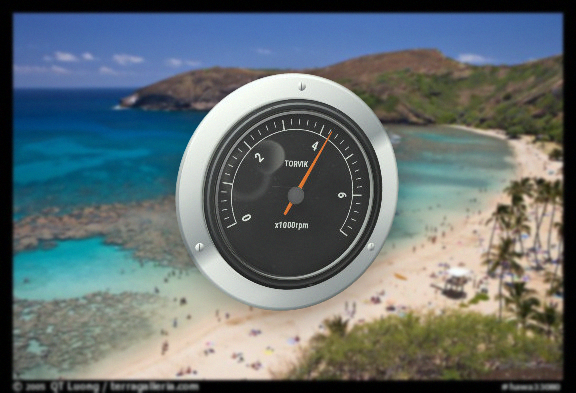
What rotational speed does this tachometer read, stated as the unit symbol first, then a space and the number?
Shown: rpm 4200
